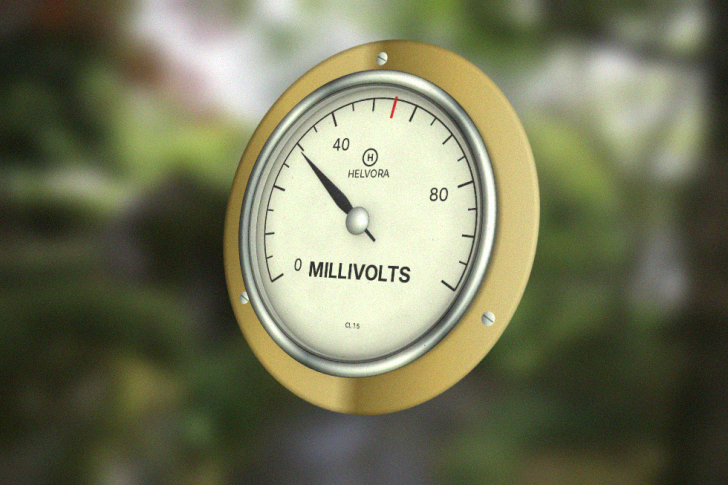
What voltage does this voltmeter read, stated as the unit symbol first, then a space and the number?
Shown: mV 30
